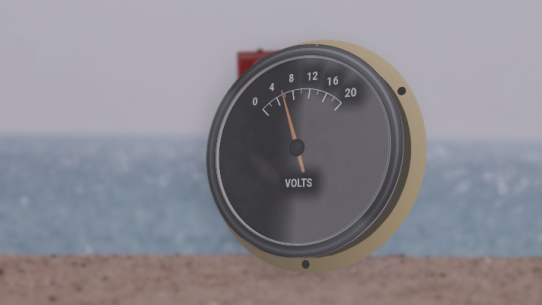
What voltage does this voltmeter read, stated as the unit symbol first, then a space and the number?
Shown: V 6
